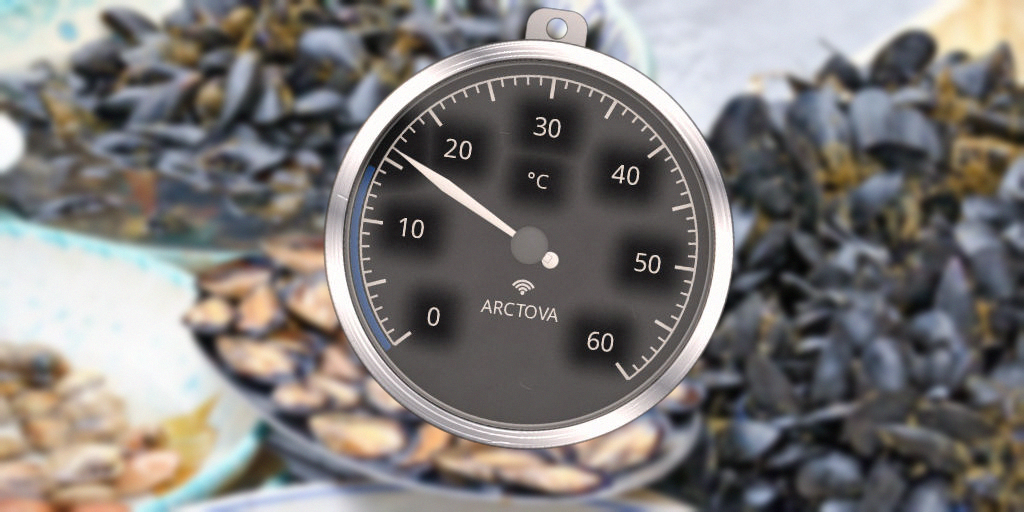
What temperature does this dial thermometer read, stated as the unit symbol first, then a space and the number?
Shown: °C 16
